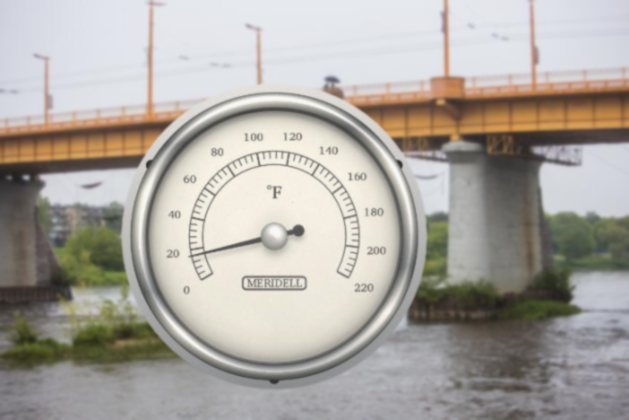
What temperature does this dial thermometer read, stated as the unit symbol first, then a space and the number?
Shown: °F 16
